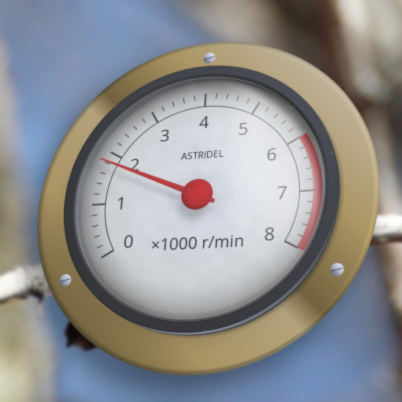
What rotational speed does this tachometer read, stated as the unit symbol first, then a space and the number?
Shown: rpm 1800
